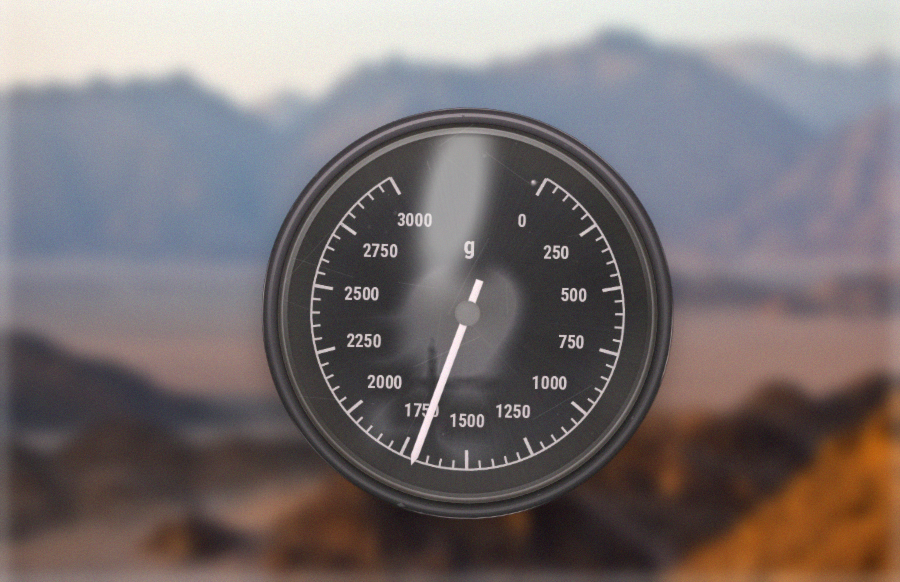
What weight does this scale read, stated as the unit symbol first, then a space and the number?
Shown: g 1700
